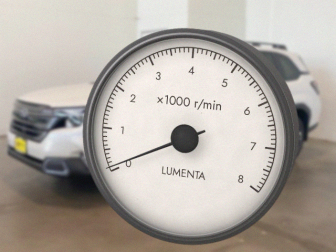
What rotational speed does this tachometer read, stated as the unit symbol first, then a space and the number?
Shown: rpm 100
